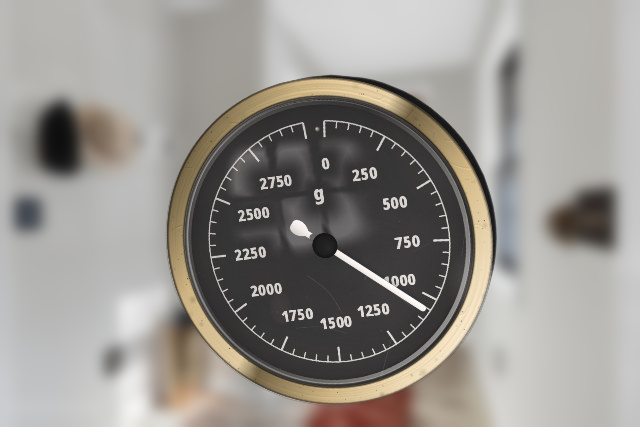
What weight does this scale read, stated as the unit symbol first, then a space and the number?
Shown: g 1050
